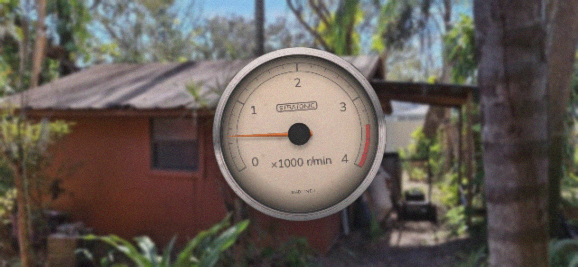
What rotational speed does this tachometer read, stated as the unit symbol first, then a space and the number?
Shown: rpm 500
